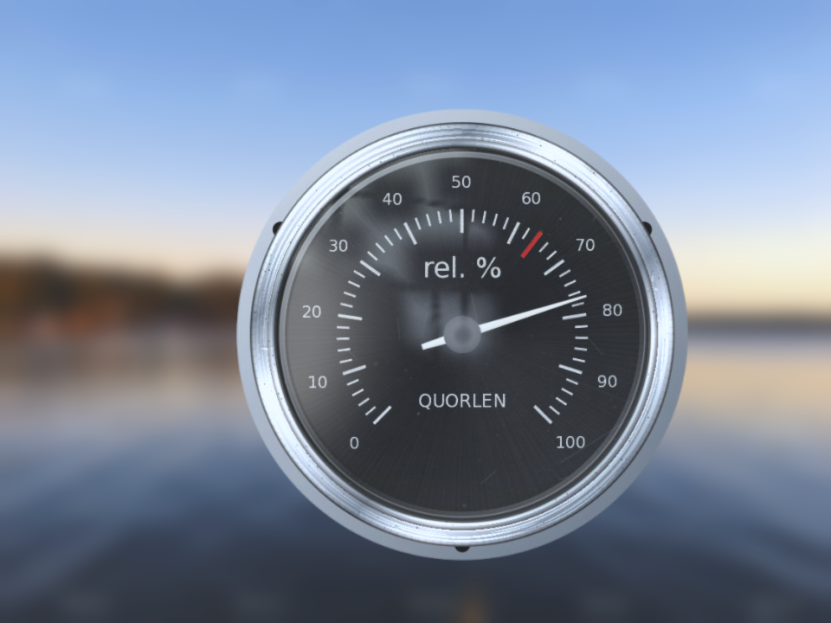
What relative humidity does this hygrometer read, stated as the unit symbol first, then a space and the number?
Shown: % 77
